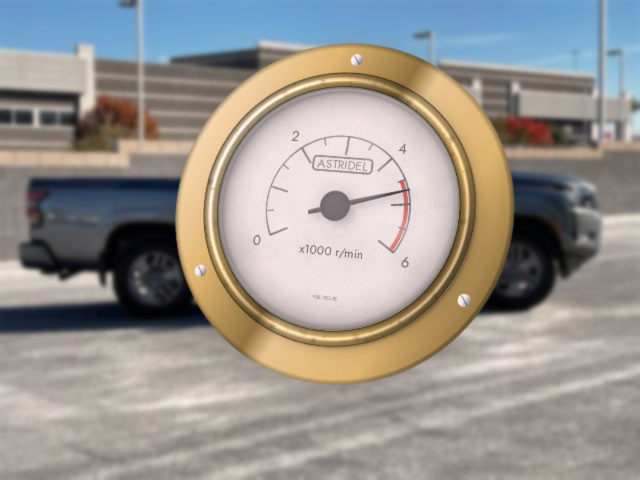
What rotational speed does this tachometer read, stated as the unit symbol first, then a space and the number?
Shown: rpm 4750
